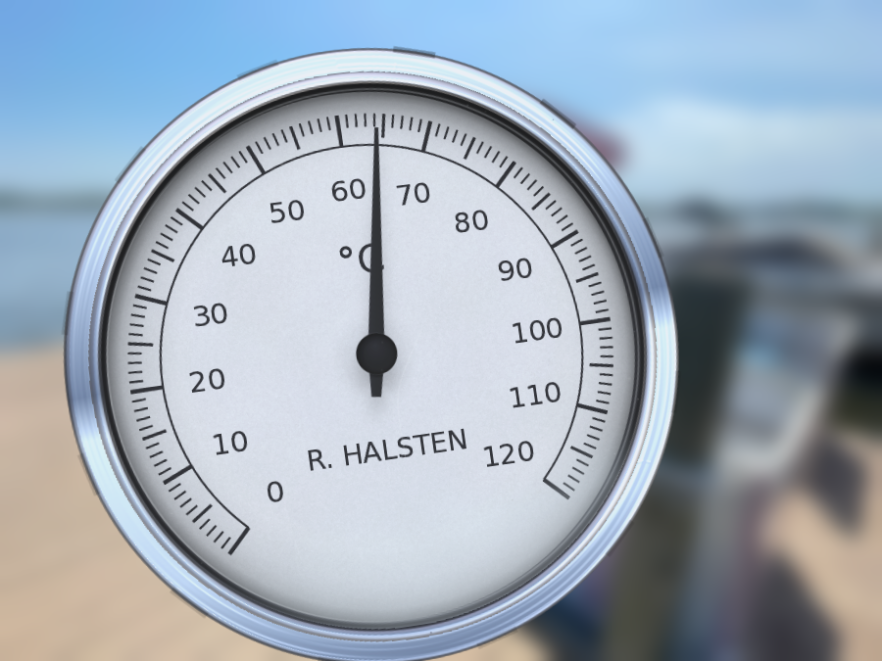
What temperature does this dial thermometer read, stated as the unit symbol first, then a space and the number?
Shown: °C 64
